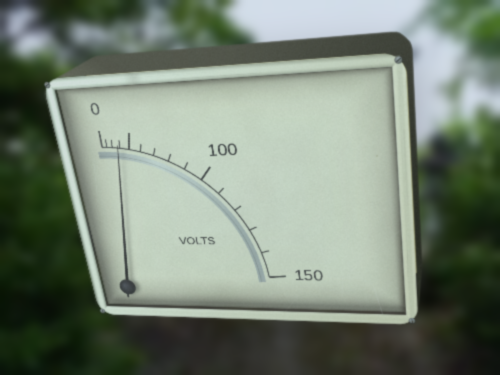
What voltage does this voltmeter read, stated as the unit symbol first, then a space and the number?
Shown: V 40
